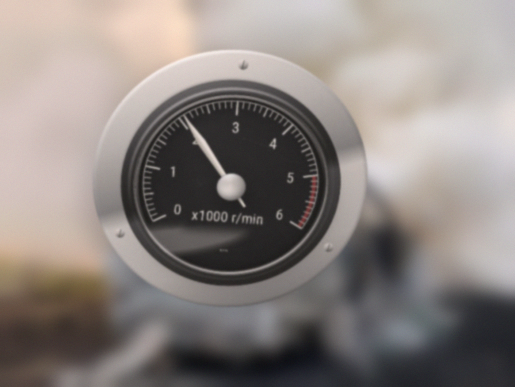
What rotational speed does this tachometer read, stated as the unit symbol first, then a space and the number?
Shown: rpm 2100
